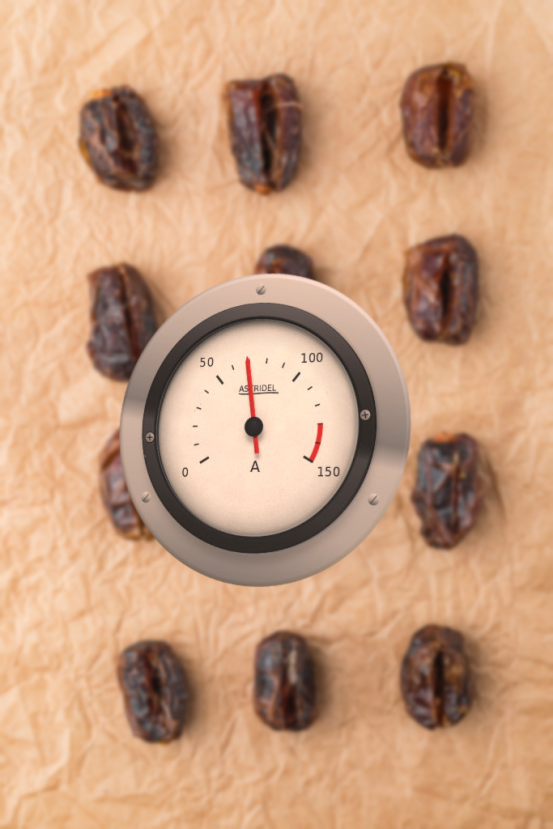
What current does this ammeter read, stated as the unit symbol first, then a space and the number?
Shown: A 70
